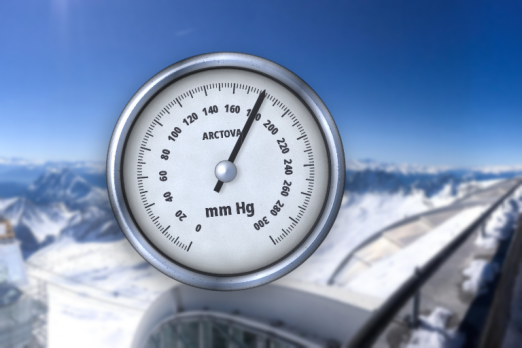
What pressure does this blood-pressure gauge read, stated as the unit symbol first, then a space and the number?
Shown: mmHg 180
